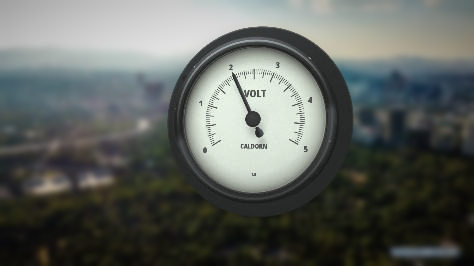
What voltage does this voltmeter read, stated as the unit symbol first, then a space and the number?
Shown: V 2
